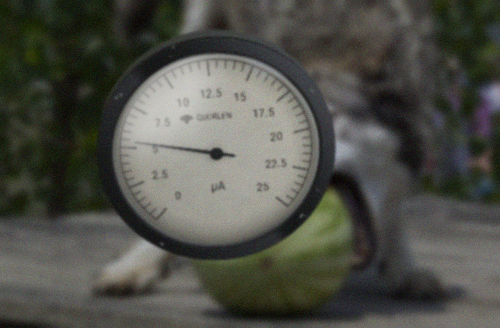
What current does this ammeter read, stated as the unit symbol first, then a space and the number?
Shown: µA 5.5
